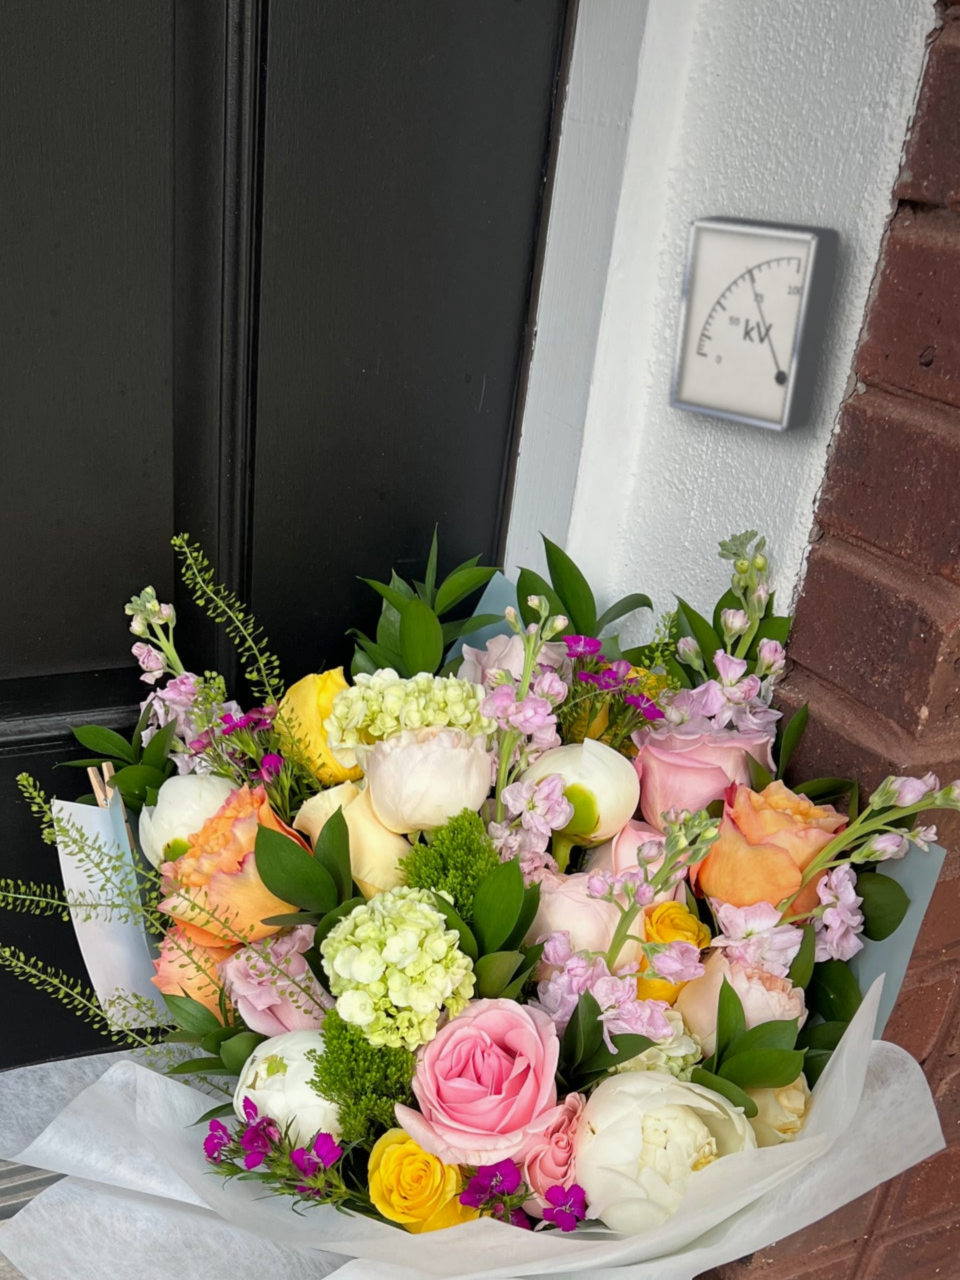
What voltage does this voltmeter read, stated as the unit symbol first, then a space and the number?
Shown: kV 75
